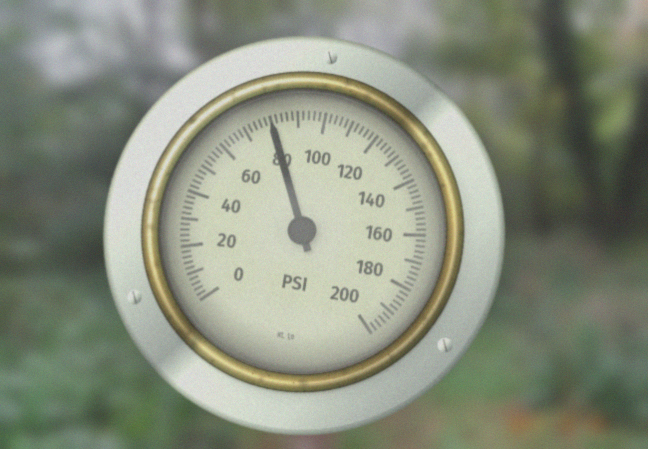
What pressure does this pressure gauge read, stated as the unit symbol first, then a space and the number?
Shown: psi 80
